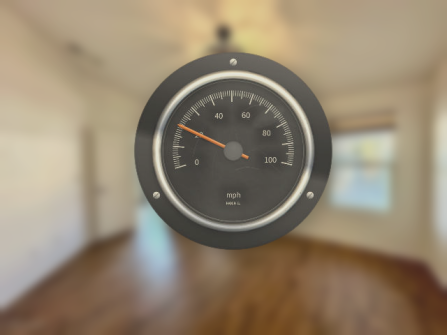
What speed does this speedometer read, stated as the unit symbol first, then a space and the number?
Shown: mph 20
